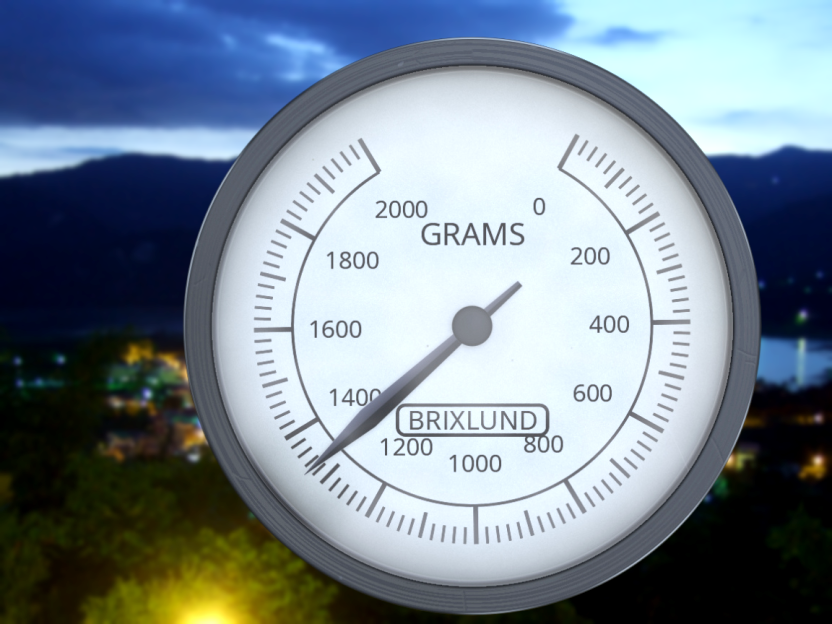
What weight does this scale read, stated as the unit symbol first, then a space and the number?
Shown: g 1330
